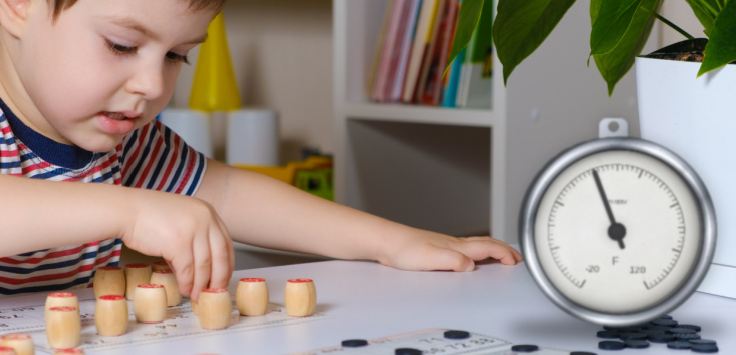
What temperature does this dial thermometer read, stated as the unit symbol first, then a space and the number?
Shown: °F 40
